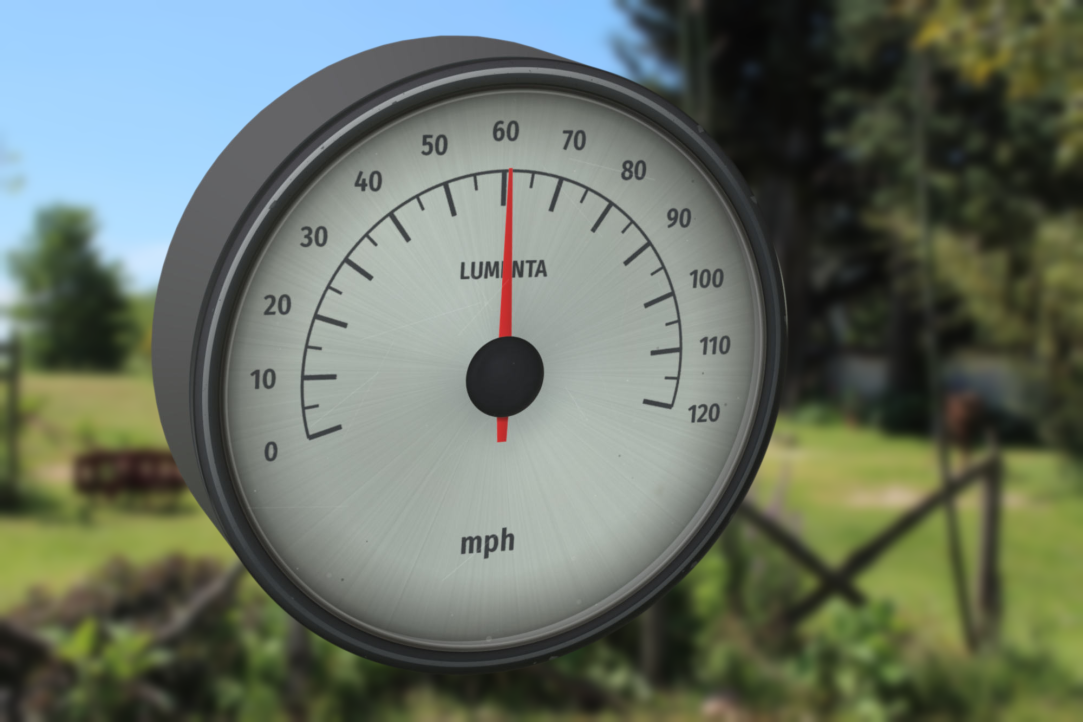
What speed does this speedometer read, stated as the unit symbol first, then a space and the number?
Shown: mph 60
